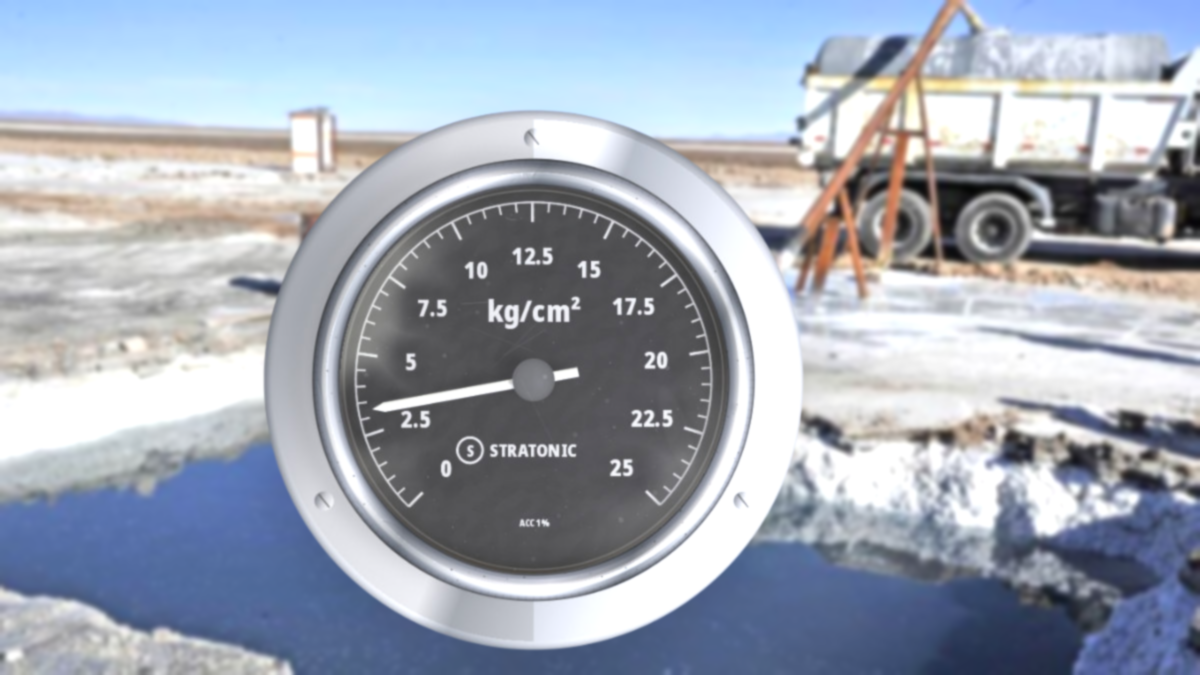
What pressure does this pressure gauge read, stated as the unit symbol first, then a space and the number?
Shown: kg/cm² 3.25
